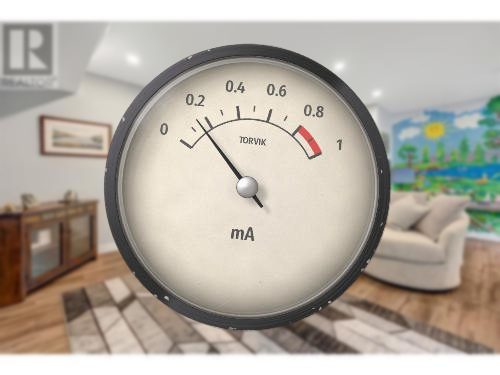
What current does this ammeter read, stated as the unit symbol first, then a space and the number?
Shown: mA 0.15
